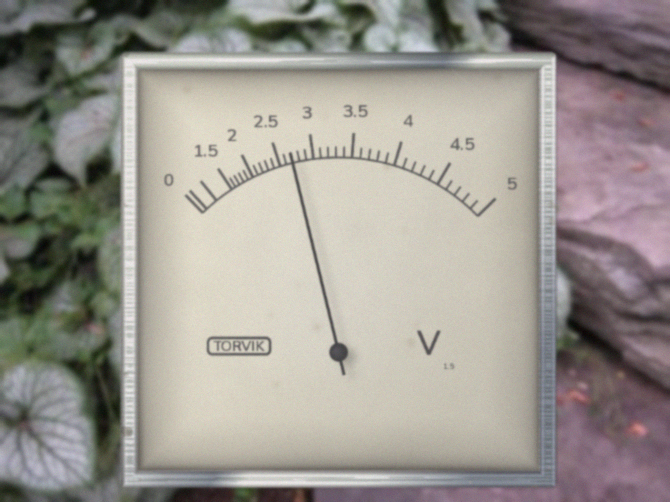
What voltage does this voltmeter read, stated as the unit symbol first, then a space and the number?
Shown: V 2.7
